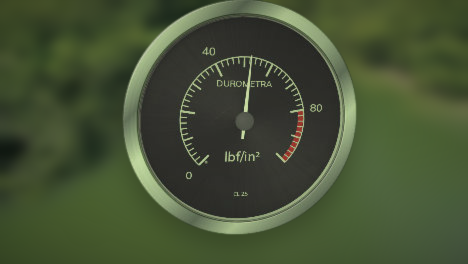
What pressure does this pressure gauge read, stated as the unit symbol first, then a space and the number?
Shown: psi 52
